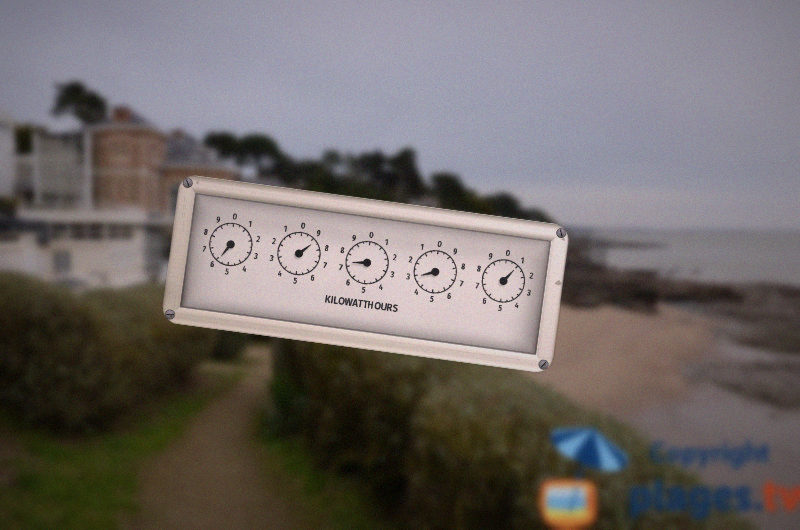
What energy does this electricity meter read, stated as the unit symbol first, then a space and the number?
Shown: kWh 58731
